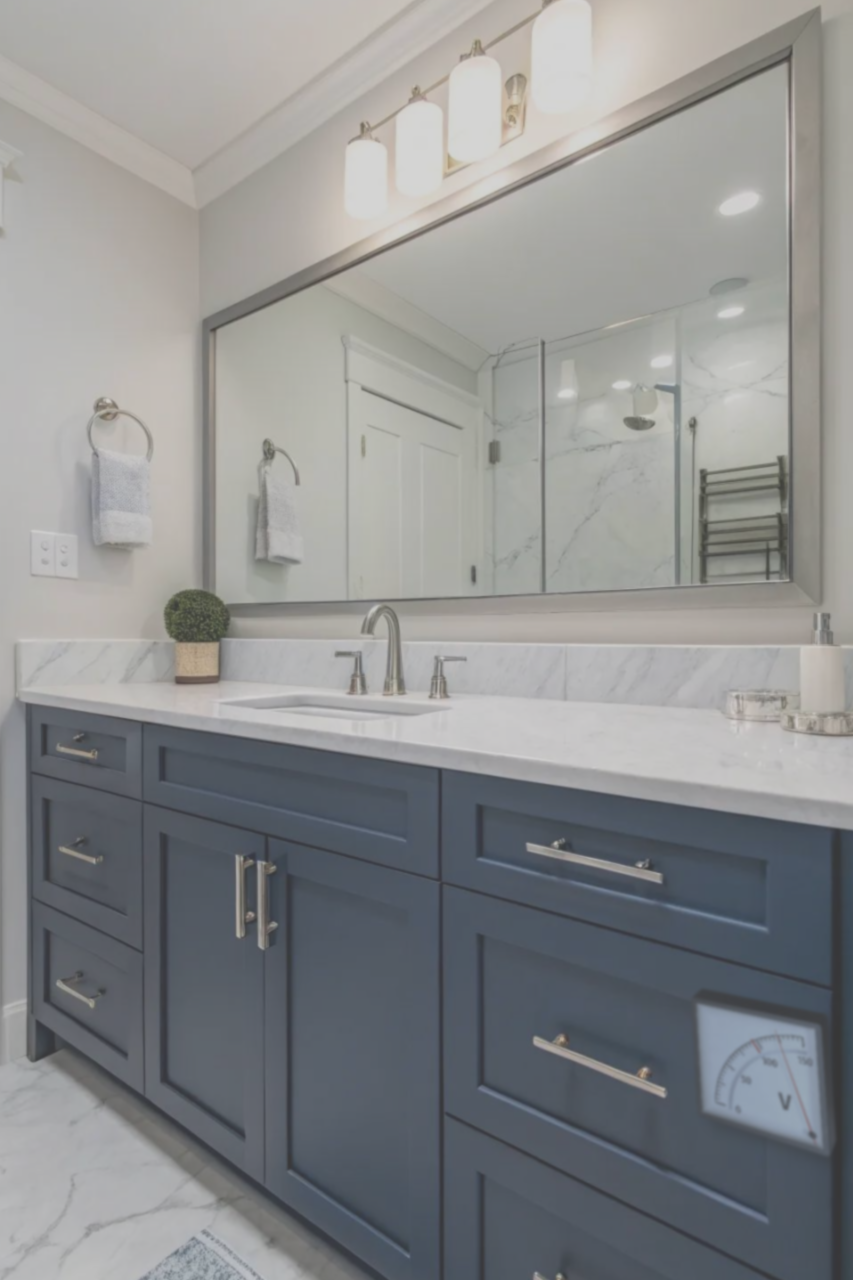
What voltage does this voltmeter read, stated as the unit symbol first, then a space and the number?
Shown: V 125
